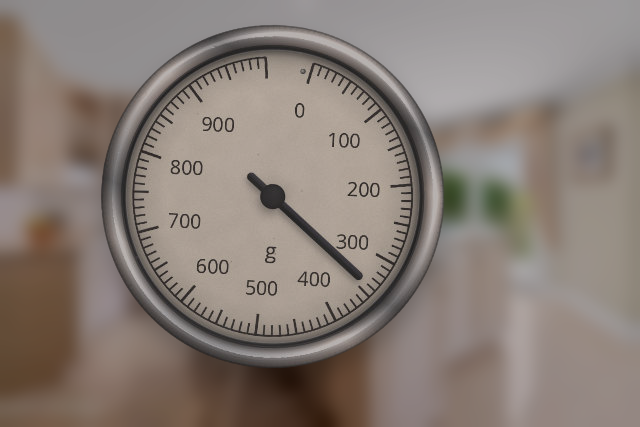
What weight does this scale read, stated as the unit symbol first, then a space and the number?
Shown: g 340
